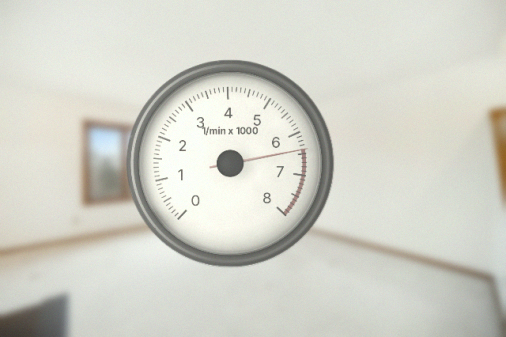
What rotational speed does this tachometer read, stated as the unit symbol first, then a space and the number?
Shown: rpm 6400
